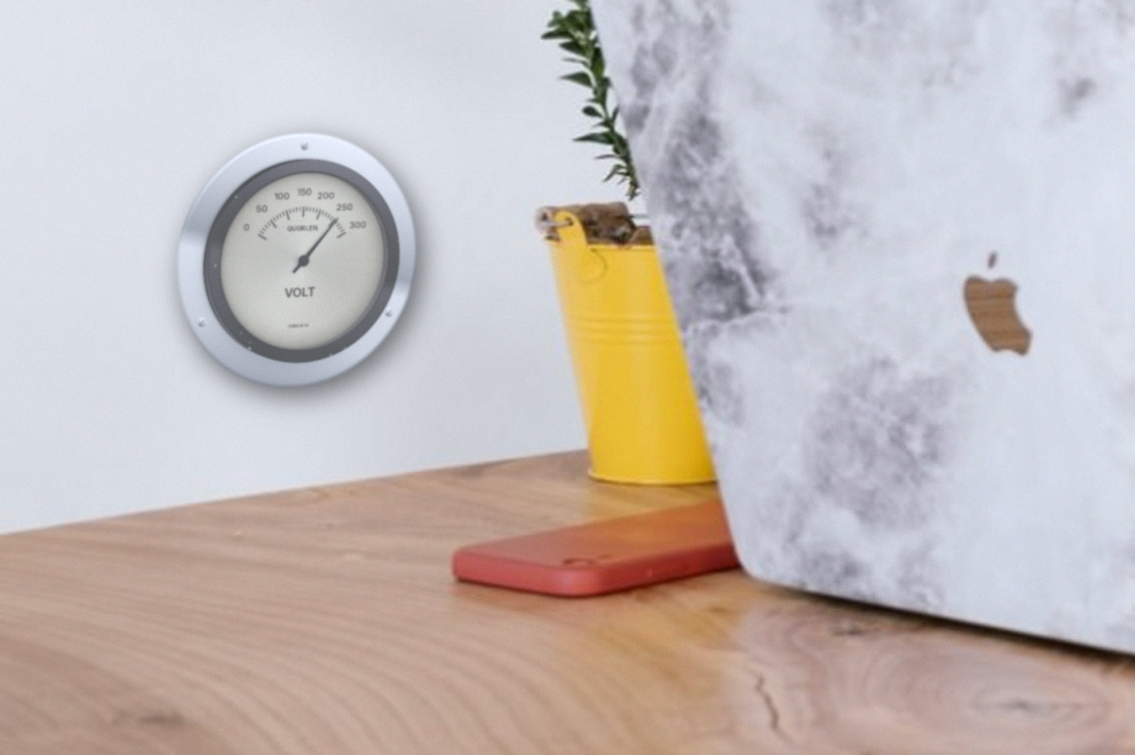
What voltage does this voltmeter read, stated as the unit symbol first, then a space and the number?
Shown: V 250
